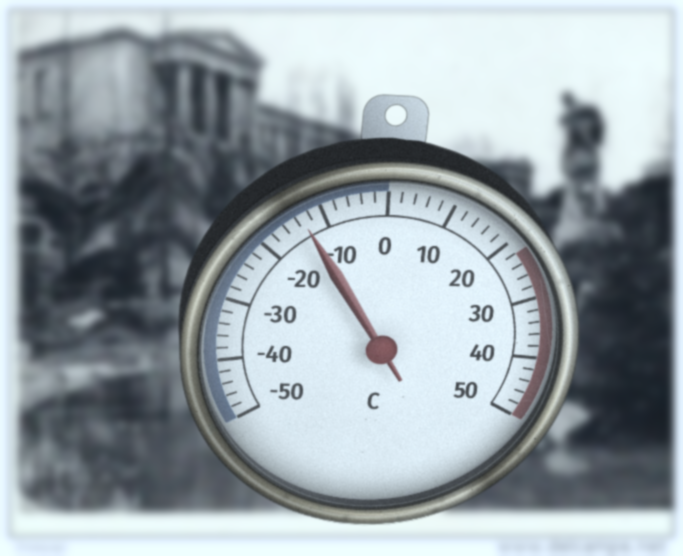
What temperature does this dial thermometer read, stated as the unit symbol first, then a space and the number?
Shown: °C -13
